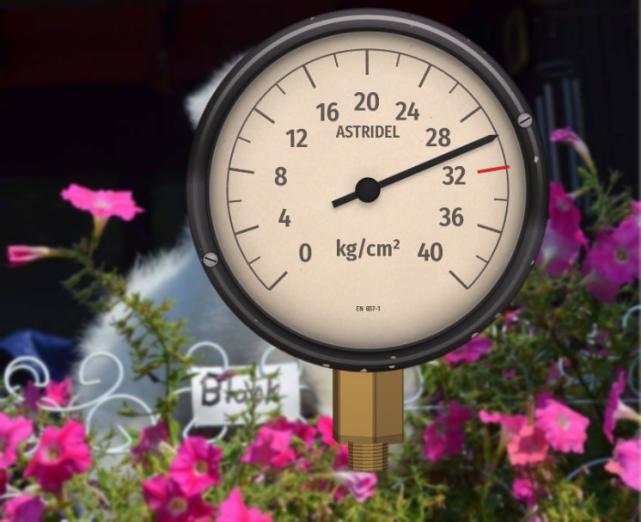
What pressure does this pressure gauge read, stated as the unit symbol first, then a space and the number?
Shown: kg/cm² 30
